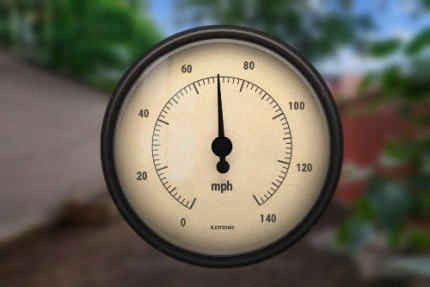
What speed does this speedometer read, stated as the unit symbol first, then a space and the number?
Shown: mph 70
